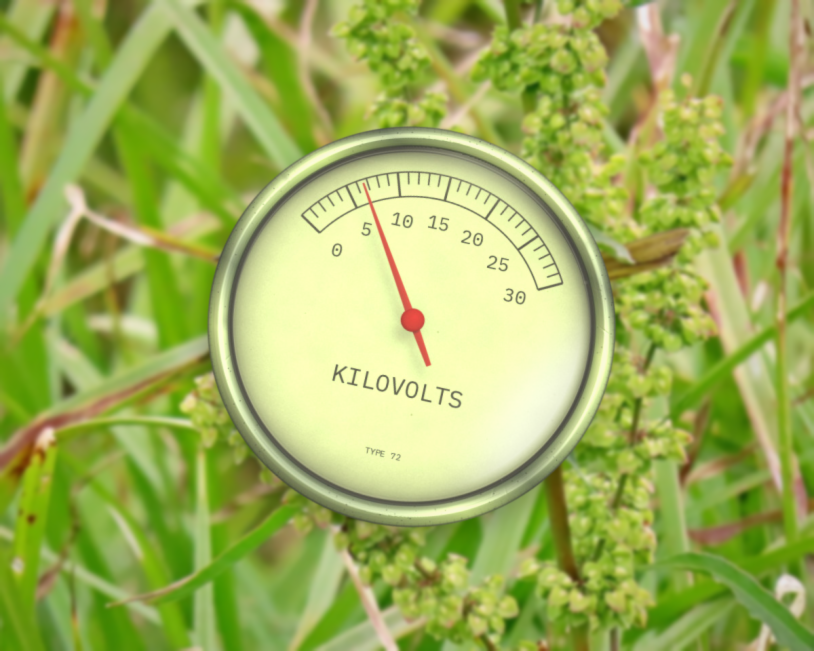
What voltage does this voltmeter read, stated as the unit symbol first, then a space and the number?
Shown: kV 6.5
